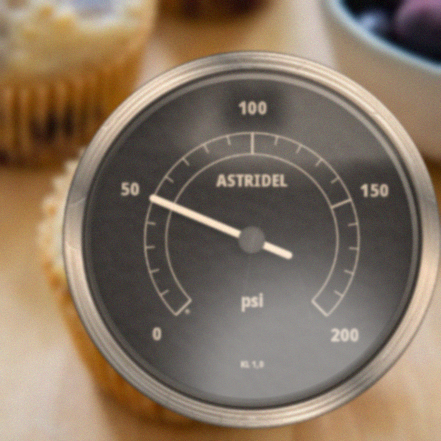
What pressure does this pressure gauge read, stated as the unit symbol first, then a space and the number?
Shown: psi 50
